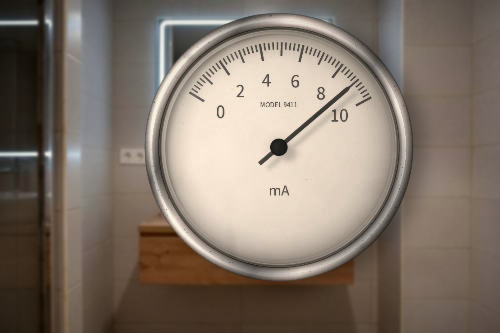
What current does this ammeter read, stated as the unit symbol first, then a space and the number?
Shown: mA 9
